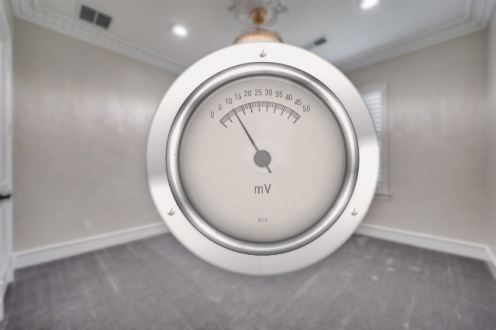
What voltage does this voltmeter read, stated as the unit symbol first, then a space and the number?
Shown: mV 10
